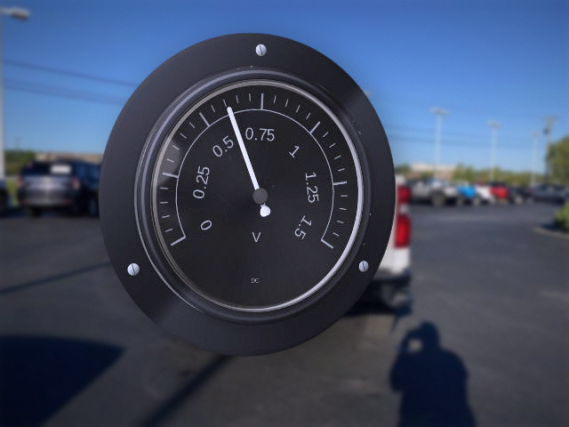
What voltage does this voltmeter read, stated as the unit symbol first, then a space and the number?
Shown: V 0.6
